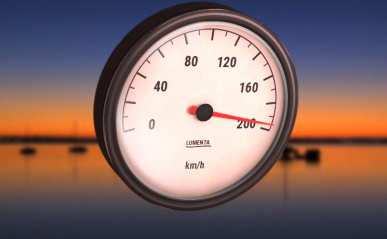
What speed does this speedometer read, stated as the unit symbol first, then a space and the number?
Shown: km/h 195
